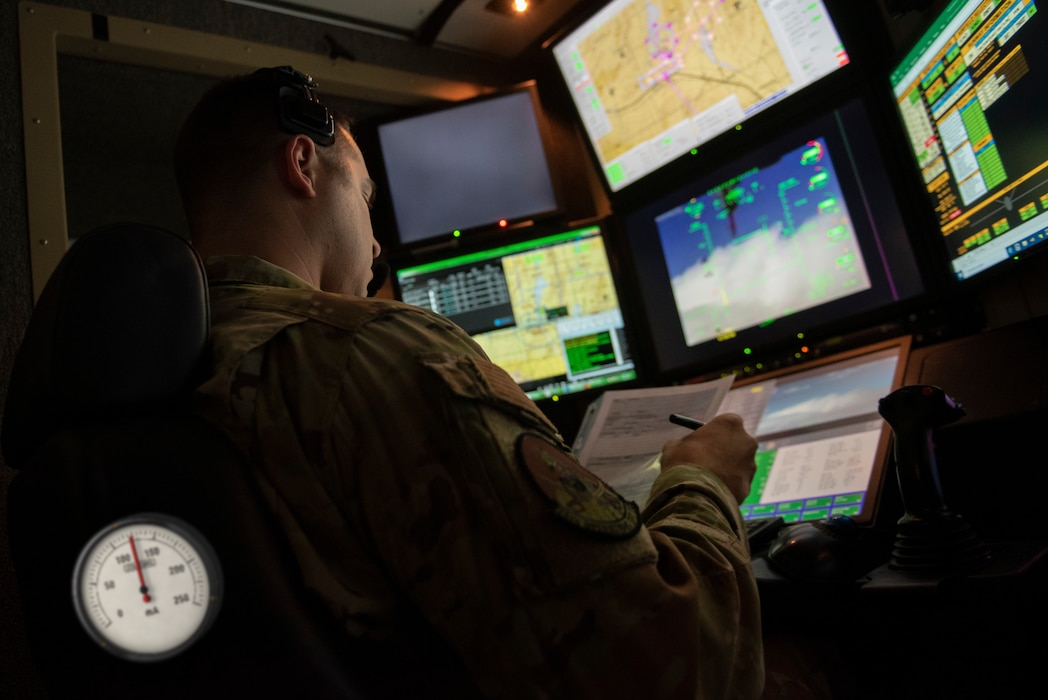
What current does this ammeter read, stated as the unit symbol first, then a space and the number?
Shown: mA 125
